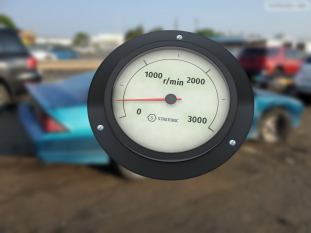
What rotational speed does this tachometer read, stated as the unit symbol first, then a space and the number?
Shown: rpm 250
